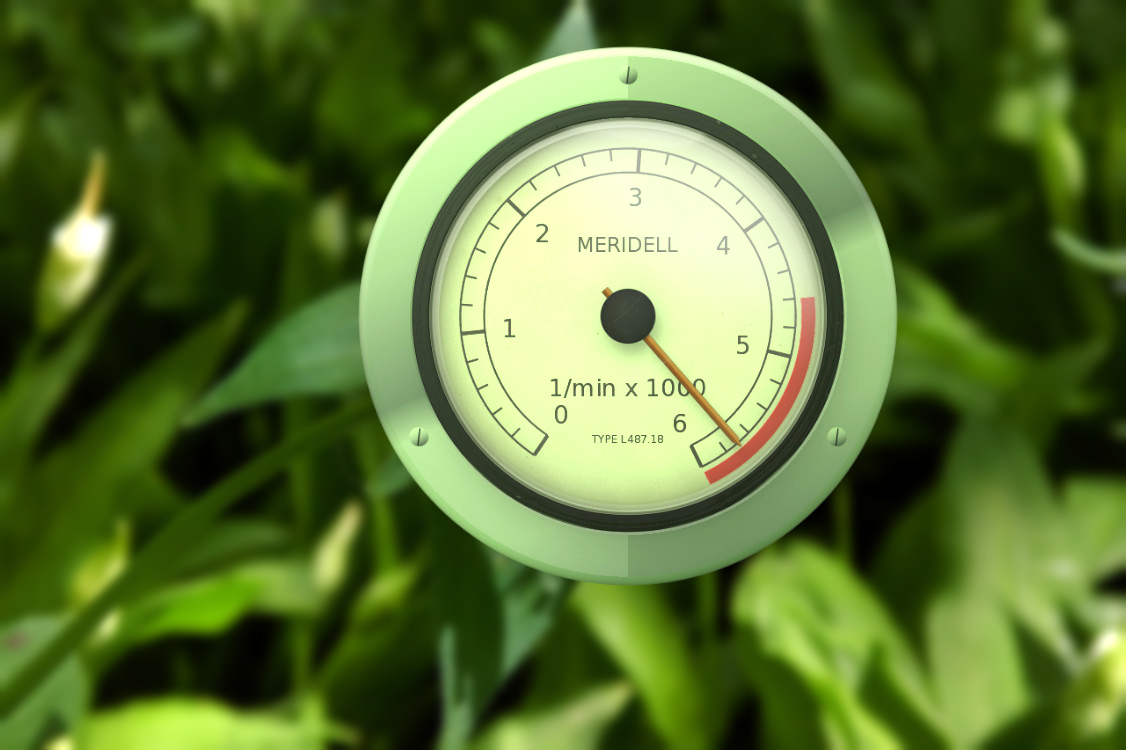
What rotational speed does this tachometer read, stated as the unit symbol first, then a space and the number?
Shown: rpm 5700
